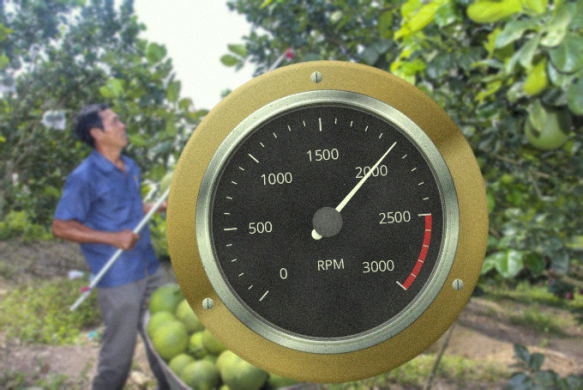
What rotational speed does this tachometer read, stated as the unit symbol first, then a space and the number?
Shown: rpm 2000
